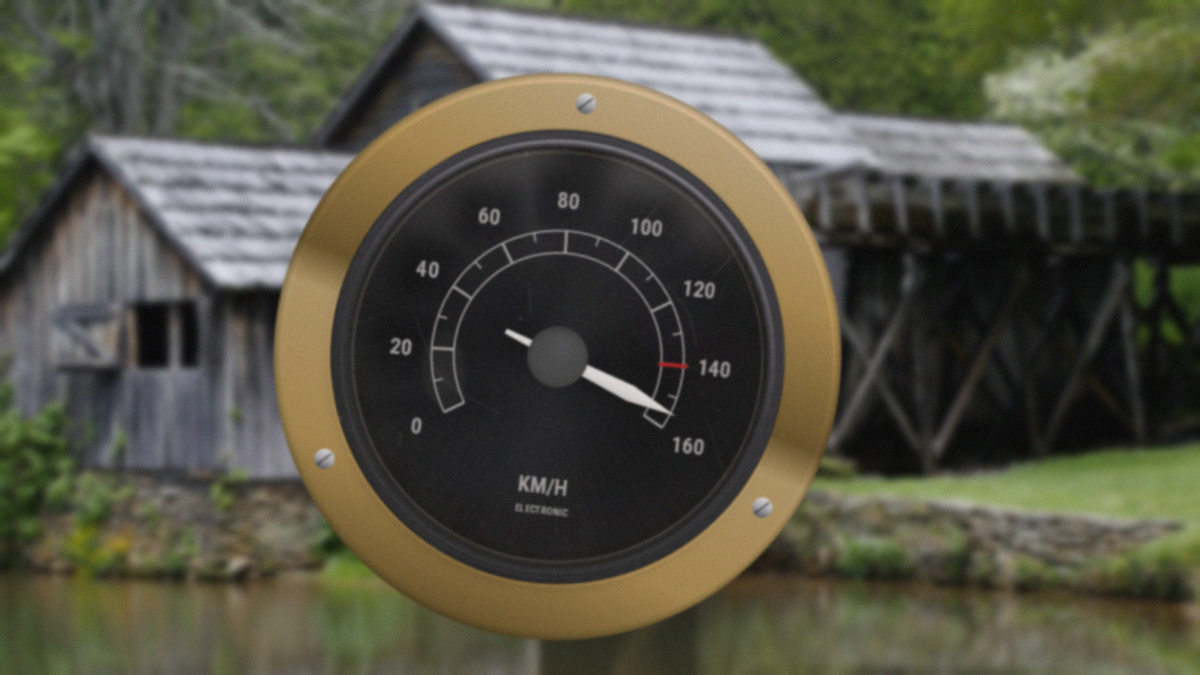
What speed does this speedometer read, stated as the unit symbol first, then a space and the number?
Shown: km/h 155
